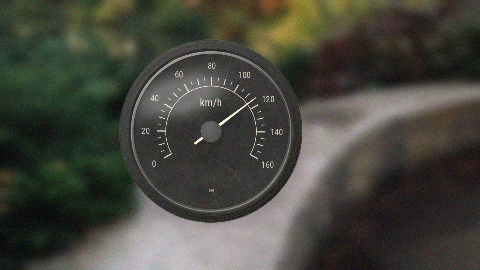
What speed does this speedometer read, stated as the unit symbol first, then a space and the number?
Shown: km/h 115
